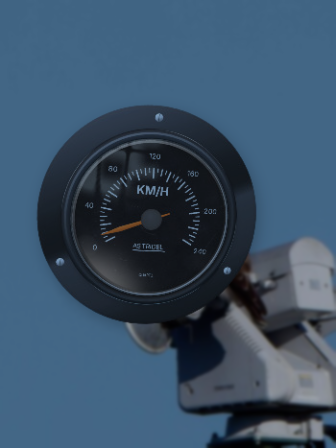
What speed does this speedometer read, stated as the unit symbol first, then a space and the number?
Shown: km/h 10
